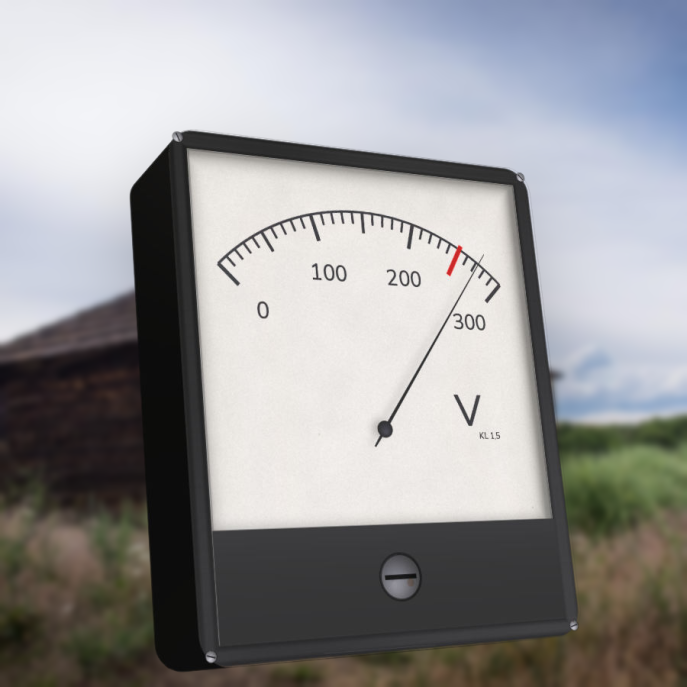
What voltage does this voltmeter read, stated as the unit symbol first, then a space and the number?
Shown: V 270
